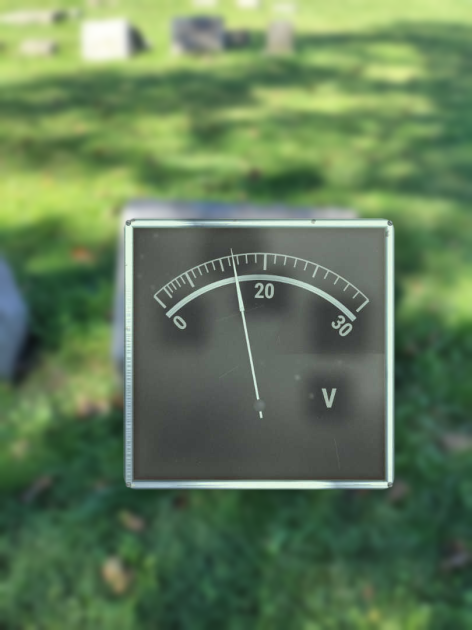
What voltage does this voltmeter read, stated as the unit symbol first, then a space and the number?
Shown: V 16.5
